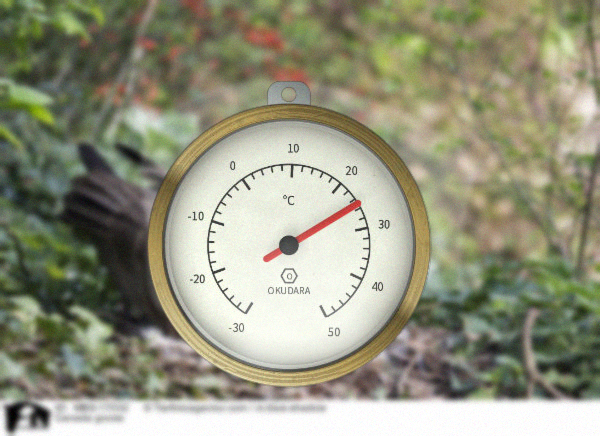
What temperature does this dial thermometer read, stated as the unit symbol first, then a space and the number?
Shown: °C 25
